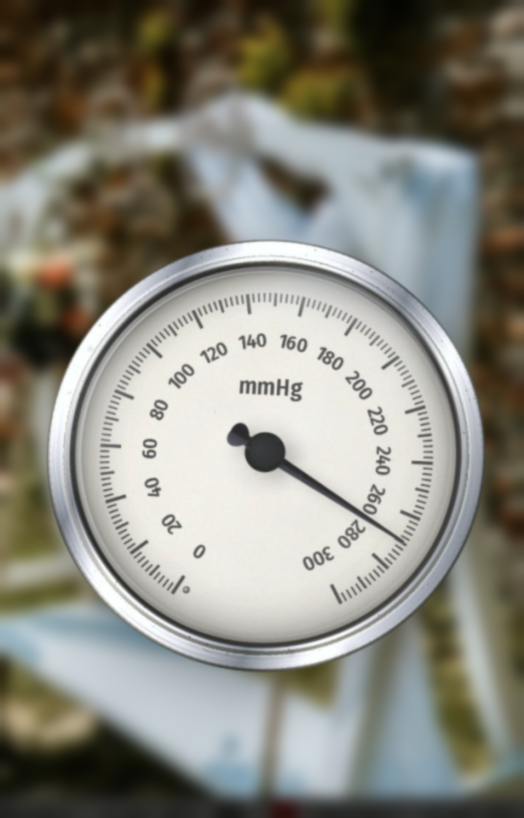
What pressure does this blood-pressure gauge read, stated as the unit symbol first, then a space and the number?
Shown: mmHg 270
